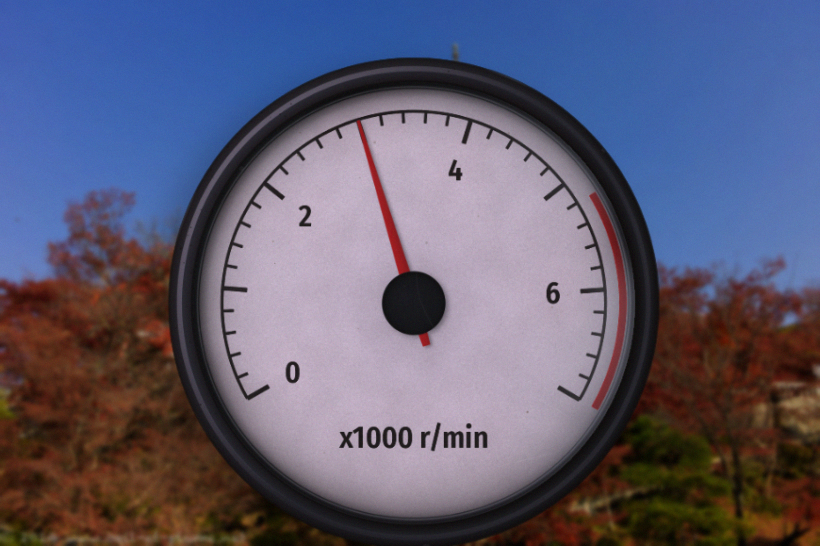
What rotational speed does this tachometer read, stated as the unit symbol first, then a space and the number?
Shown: rpm 3000
